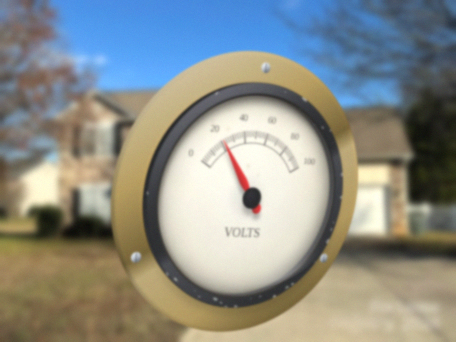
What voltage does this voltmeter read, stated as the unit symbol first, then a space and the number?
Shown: V 20
